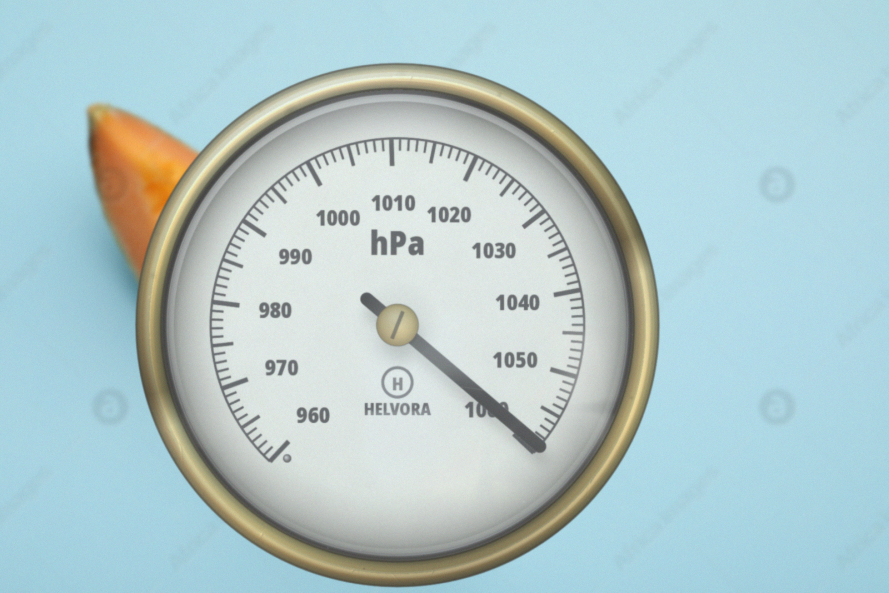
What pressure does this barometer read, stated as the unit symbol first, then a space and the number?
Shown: hPa 1059
